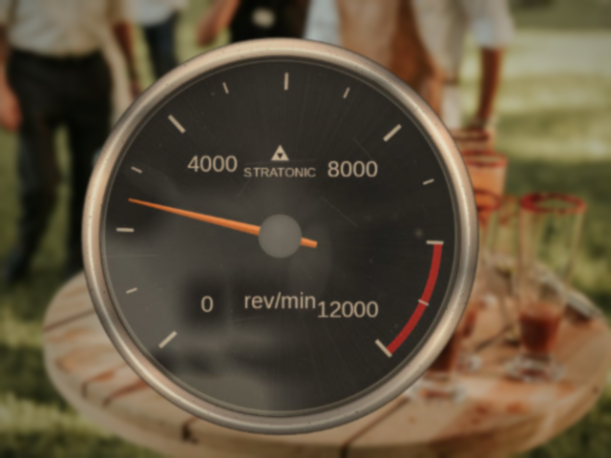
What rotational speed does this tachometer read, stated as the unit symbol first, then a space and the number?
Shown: rpm 2500
